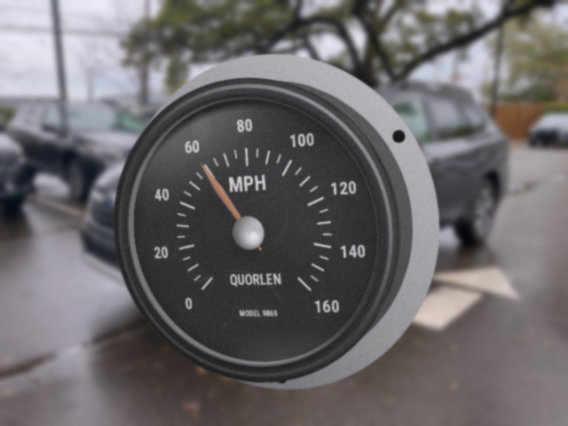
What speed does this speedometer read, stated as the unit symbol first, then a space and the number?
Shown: mph 60
